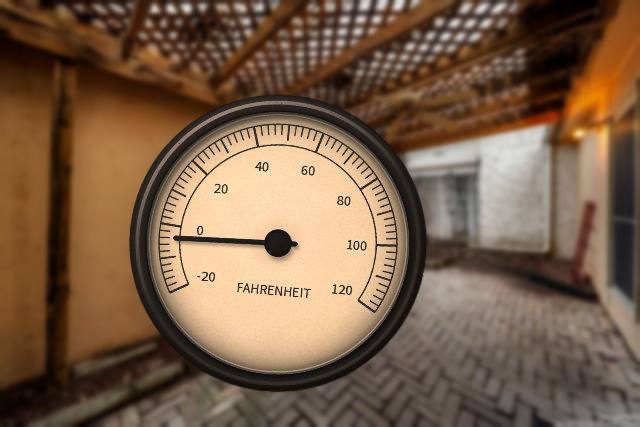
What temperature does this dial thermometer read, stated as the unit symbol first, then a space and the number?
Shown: °F -4
